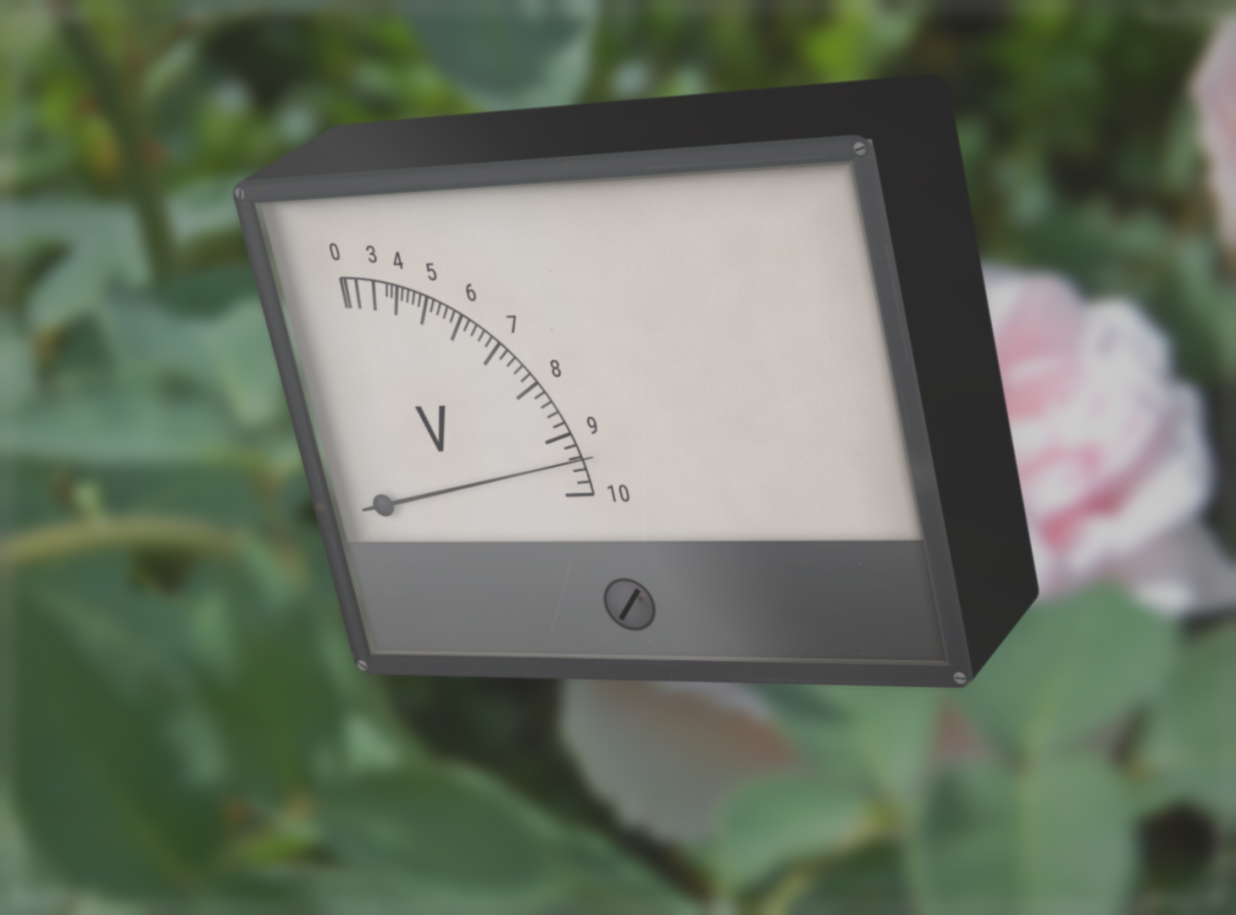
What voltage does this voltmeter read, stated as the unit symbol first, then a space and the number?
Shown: V 9.4
